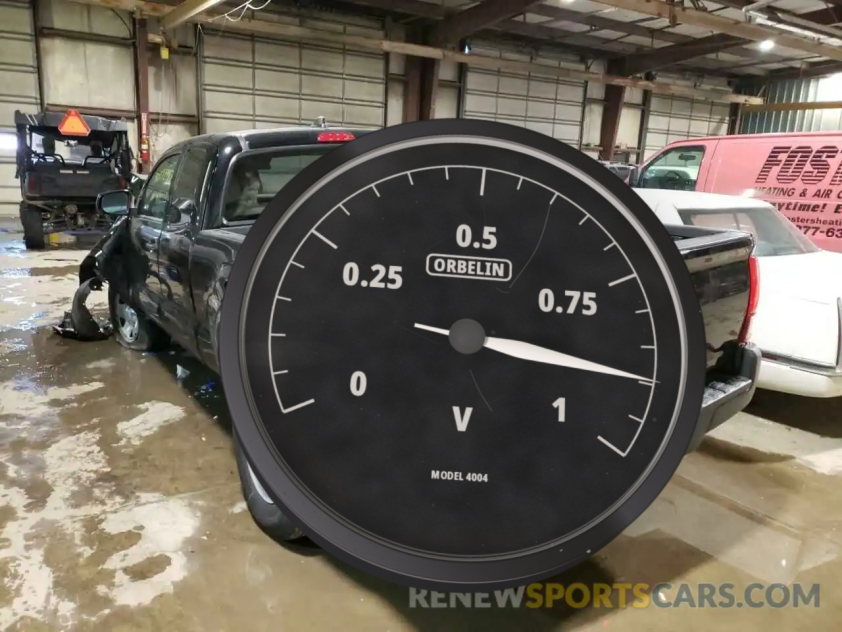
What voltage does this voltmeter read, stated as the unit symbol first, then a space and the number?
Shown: V 0.9
